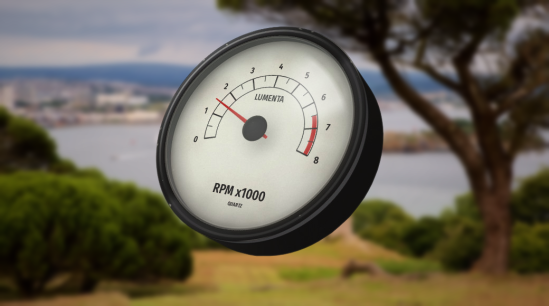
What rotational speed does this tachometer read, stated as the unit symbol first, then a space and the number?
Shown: rpm 1500
